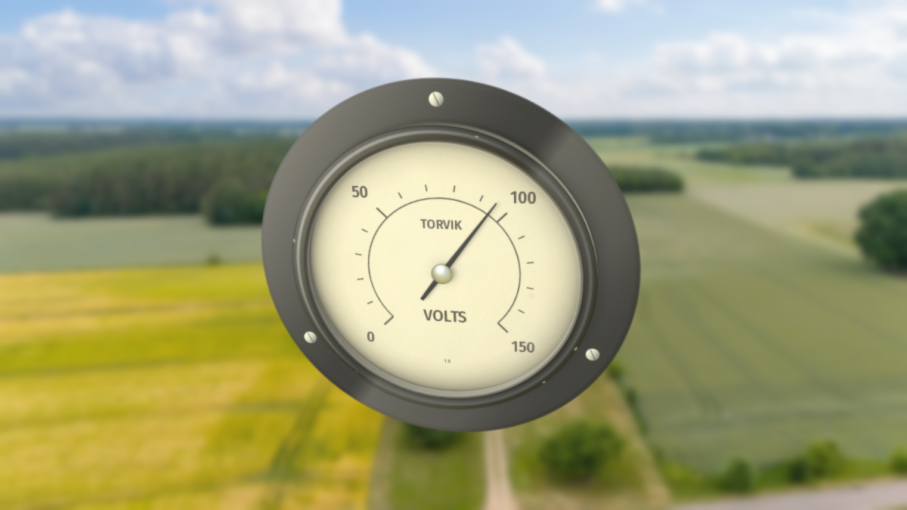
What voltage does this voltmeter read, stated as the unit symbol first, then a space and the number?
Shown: V 95
